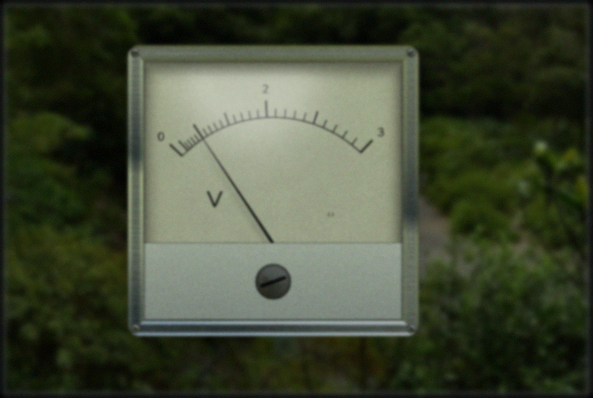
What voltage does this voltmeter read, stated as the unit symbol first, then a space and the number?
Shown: V 1
